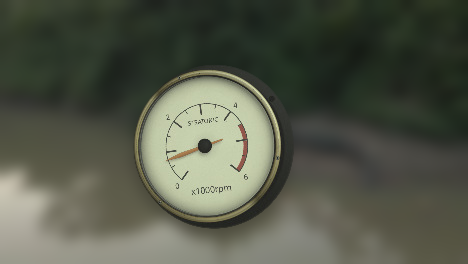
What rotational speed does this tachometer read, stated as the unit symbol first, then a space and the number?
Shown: rpm 750
